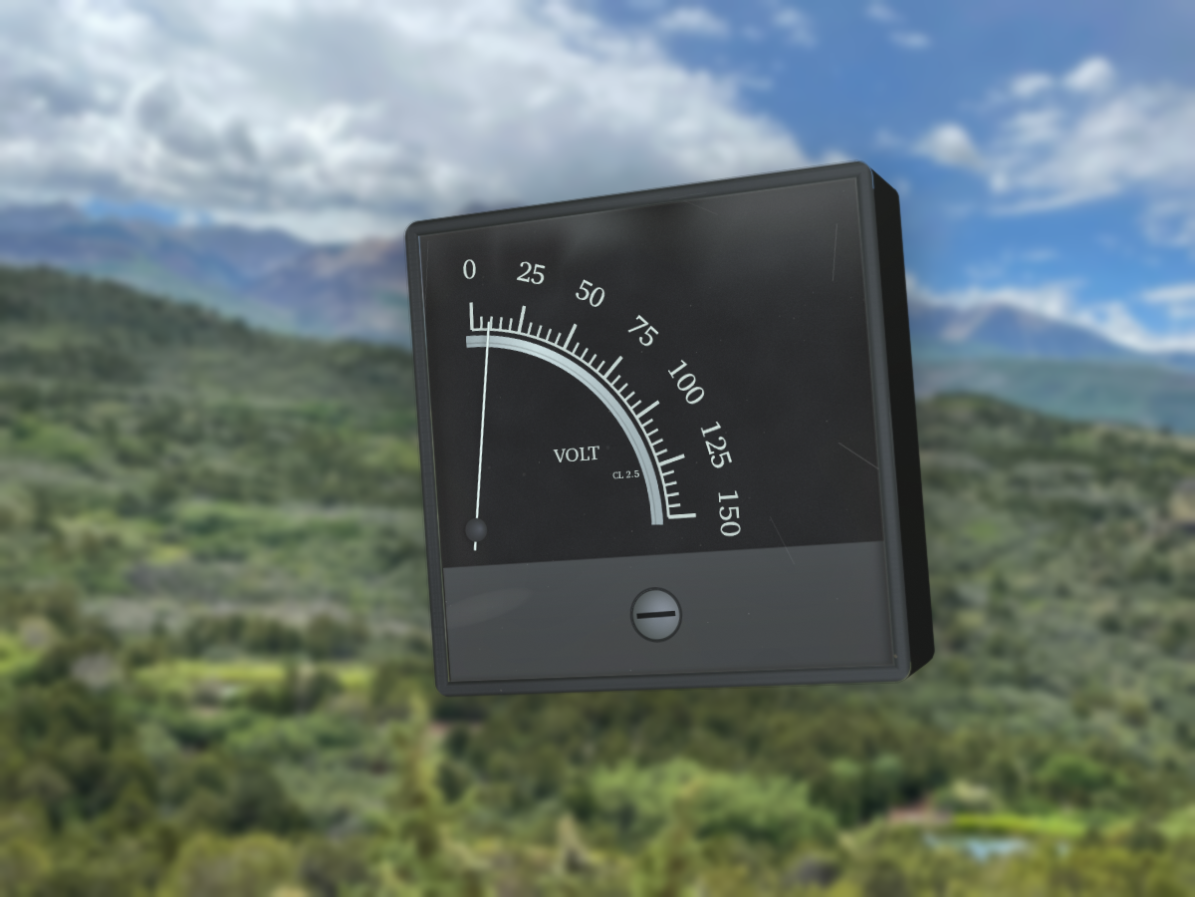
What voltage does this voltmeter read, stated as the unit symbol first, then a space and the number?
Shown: V 10
